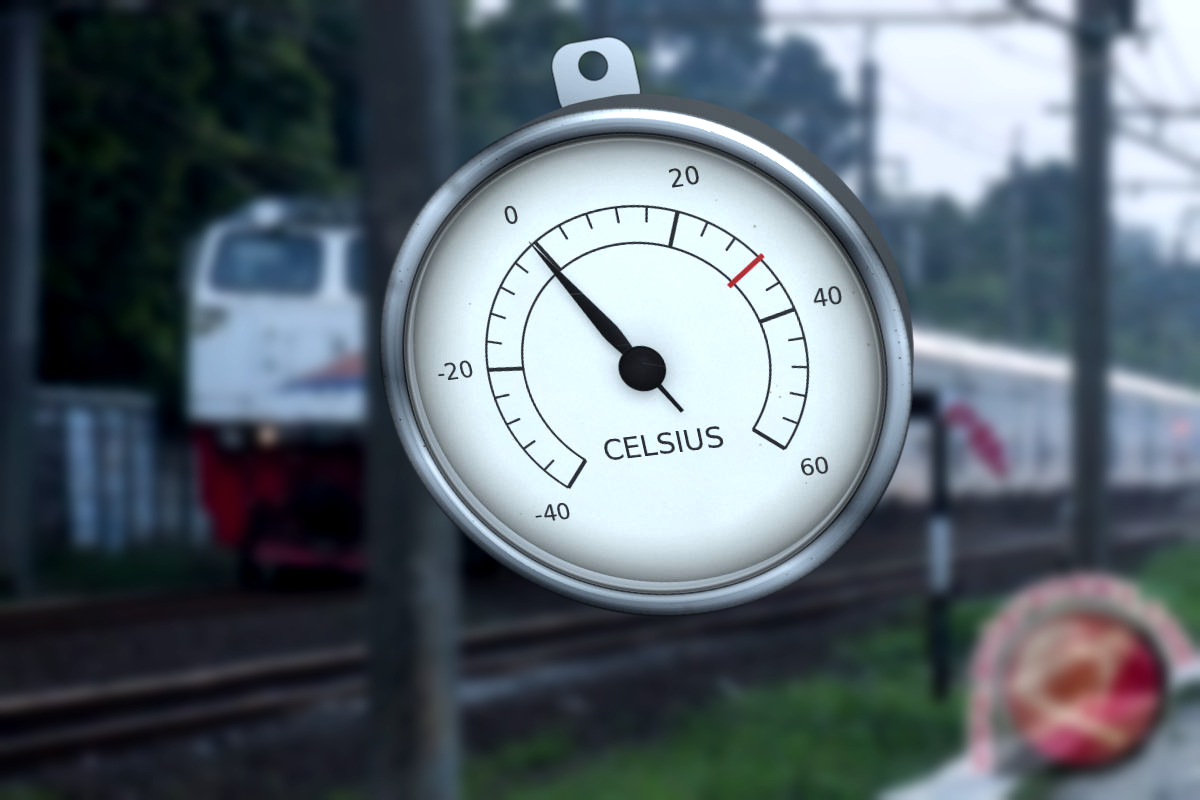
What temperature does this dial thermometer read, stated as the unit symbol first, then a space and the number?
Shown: °C 0
